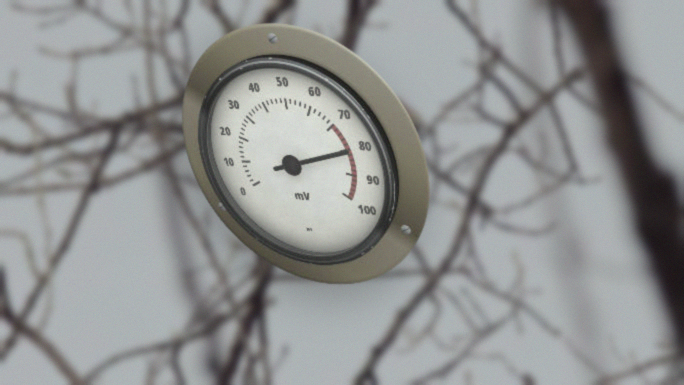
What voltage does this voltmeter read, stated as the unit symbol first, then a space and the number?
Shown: mV 80
